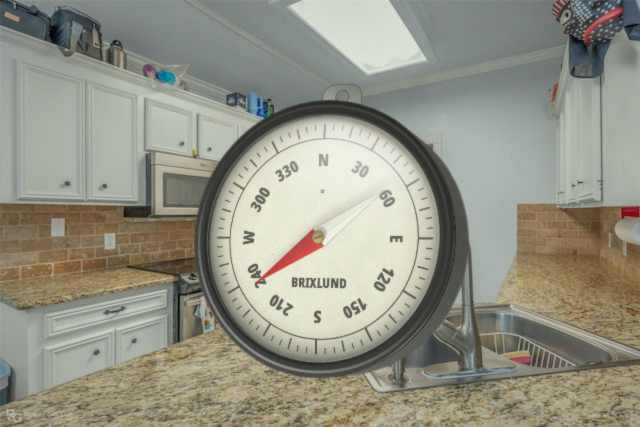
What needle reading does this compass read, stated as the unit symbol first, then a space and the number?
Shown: ° 235
